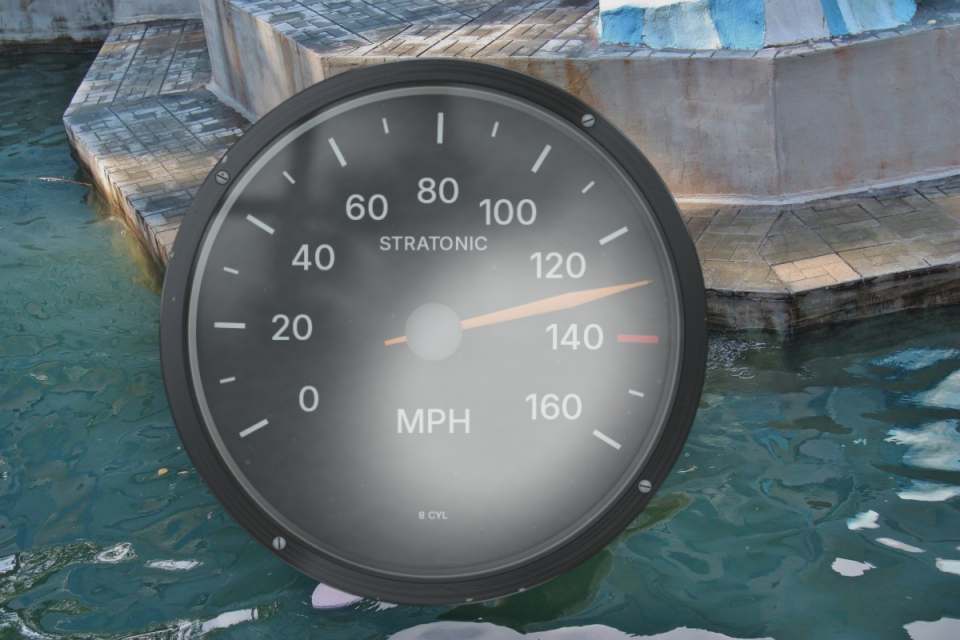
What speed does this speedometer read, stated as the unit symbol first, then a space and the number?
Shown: mph 130
